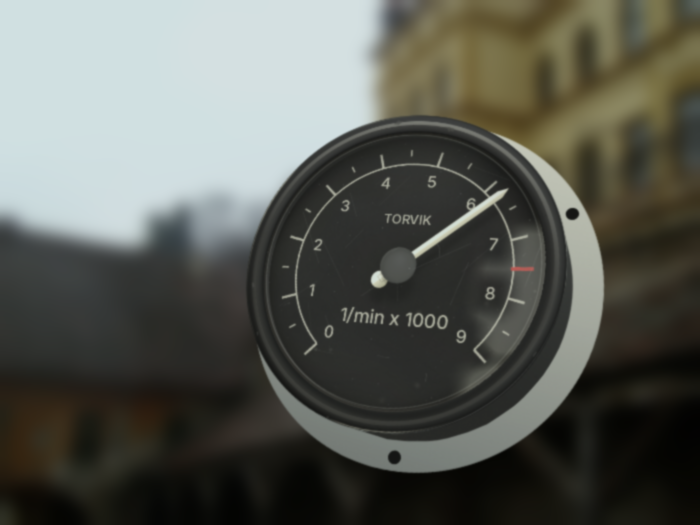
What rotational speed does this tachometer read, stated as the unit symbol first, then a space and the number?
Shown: rpm 6250
